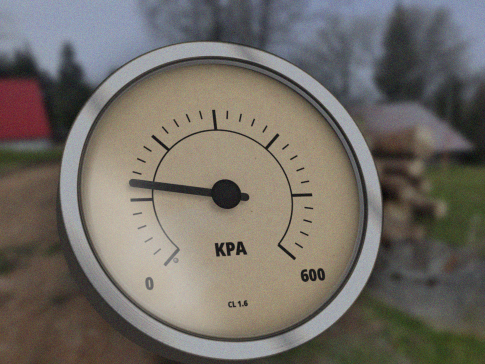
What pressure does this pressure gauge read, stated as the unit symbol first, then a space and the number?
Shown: kPa 120
